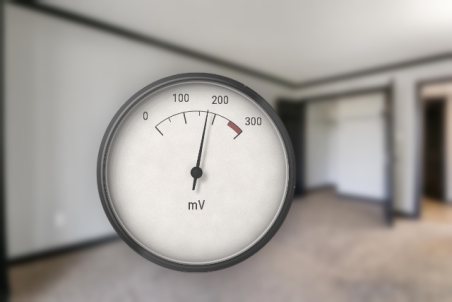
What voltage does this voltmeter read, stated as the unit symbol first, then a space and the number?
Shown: mV 175
